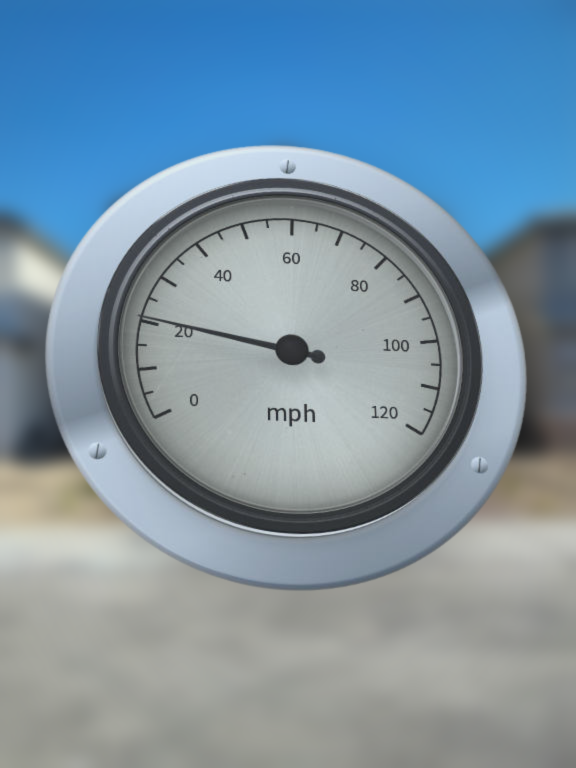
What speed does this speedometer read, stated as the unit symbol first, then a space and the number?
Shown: mph 20
